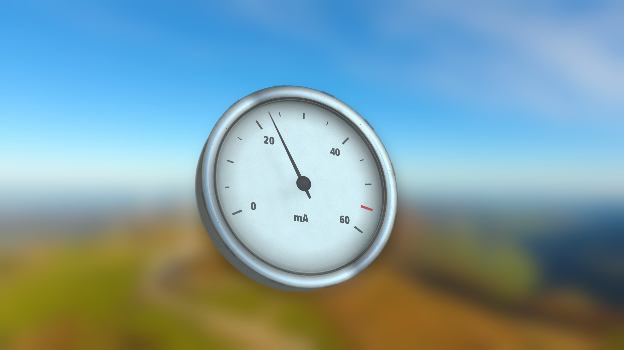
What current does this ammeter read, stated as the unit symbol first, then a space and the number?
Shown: mA 22.5
